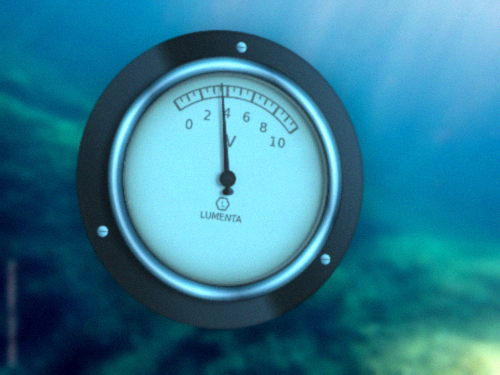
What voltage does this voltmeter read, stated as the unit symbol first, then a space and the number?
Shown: V 3.5
